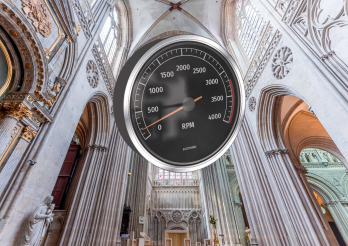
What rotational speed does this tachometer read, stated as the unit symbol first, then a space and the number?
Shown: rpm 200
